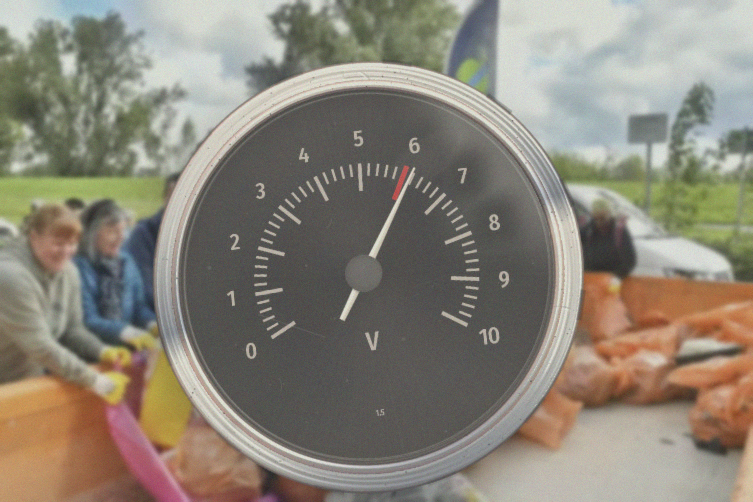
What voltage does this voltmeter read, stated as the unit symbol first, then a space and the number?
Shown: V 6.2
